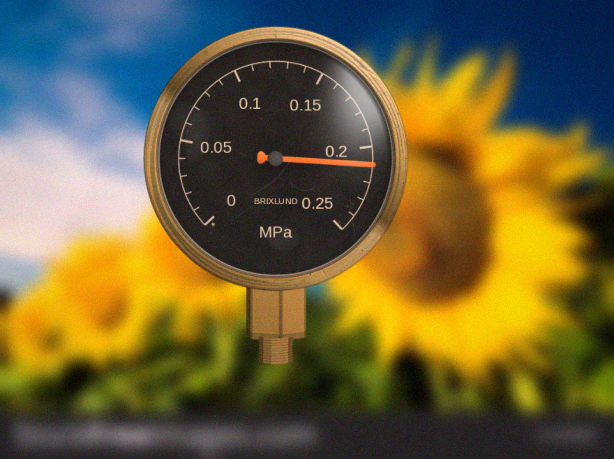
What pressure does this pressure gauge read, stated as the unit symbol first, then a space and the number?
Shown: MPa 0.21
